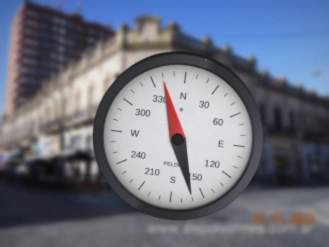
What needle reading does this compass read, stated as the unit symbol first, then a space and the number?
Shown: ° 340
